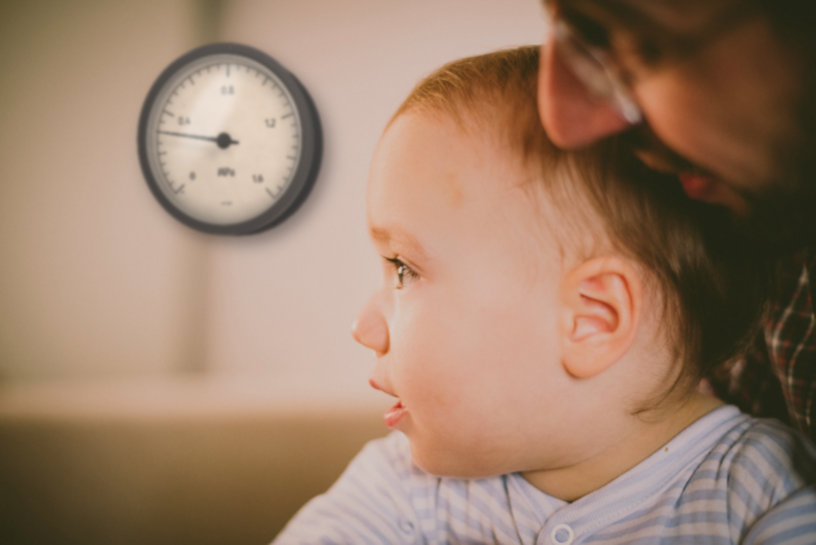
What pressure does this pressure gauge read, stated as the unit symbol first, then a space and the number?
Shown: MPa 0.3
